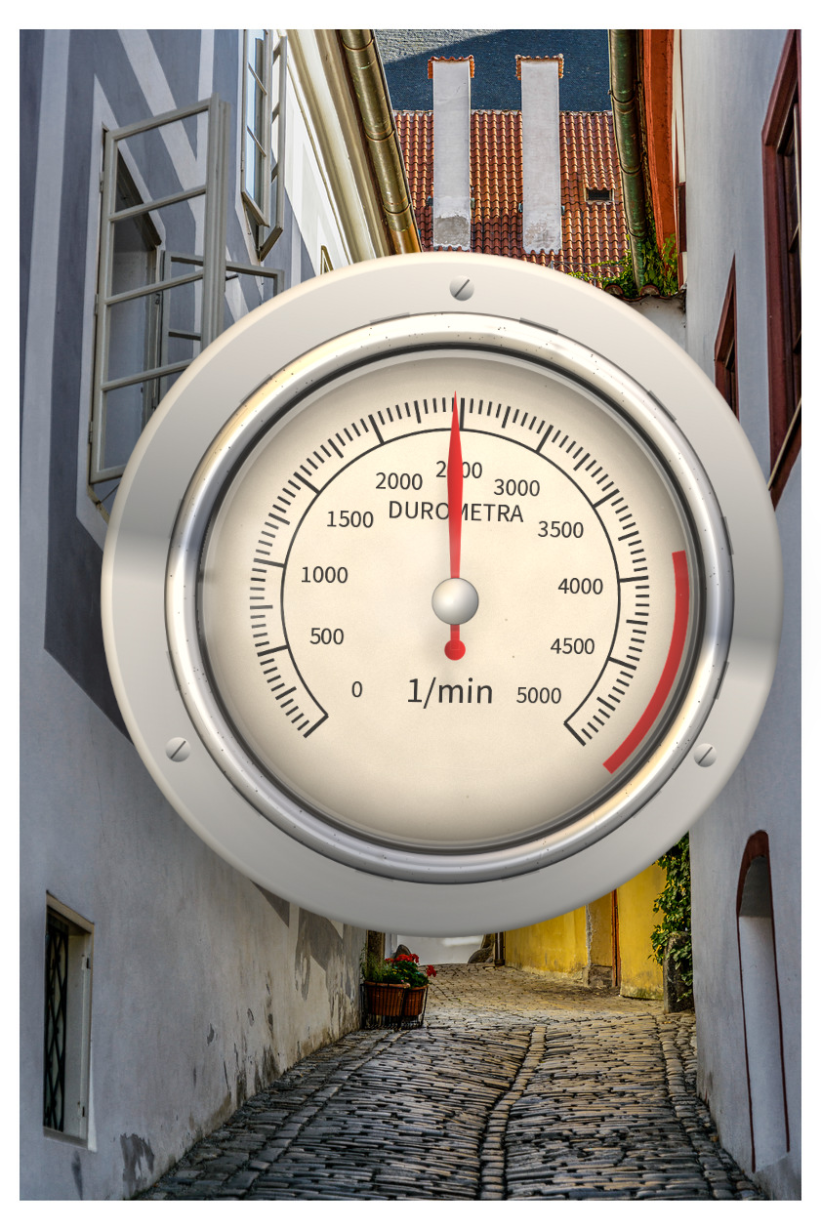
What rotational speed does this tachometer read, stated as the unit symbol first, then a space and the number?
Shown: rpm 2450
